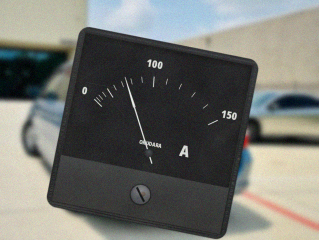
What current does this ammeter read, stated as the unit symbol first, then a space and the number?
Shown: A 75
